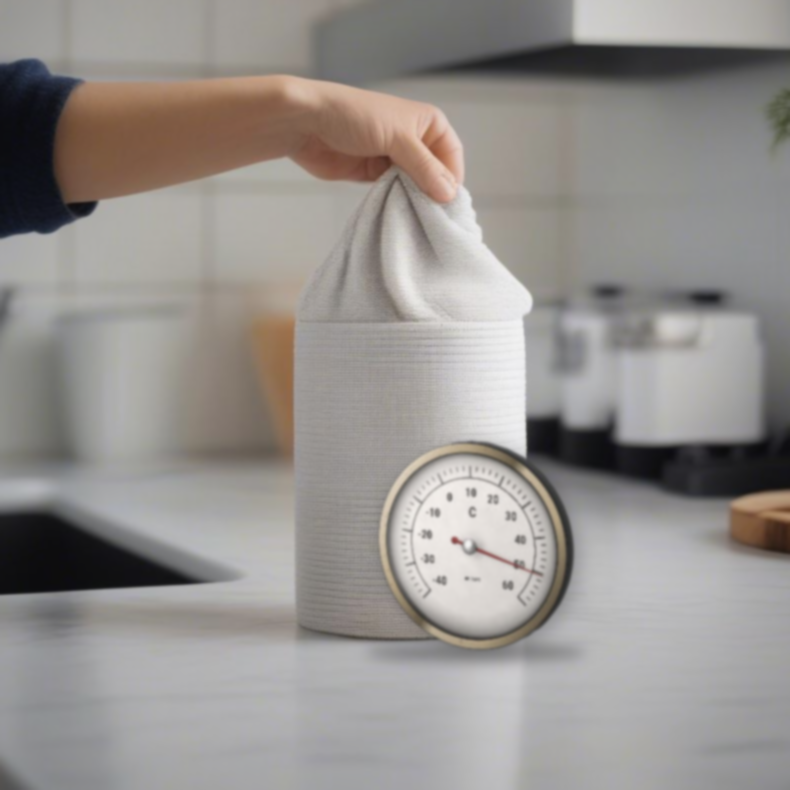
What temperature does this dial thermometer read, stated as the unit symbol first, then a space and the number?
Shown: °C 50
